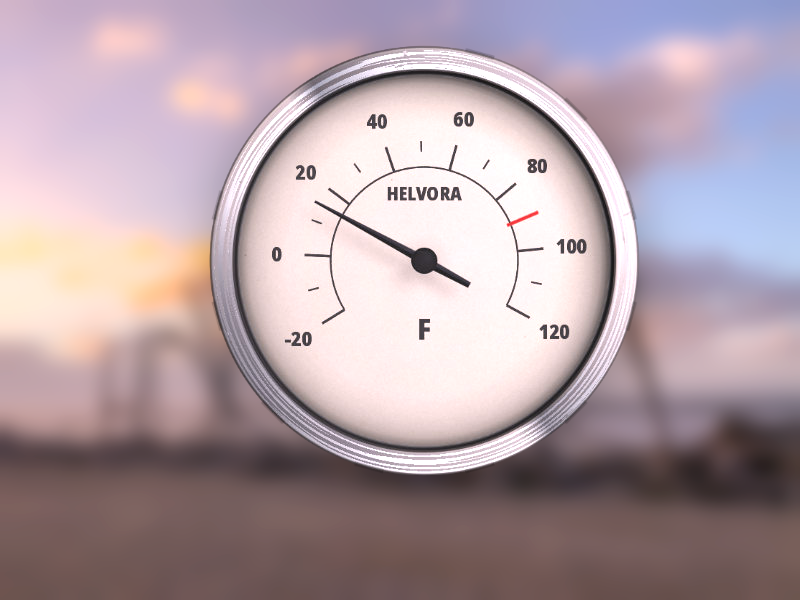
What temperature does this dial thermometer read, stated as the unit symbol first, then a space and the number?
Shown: °F 15
